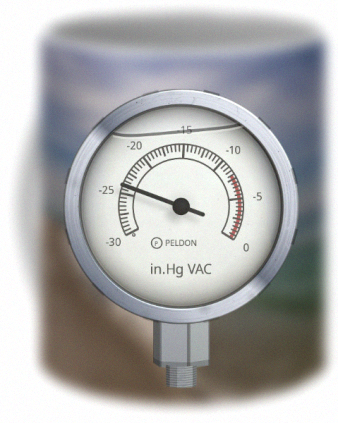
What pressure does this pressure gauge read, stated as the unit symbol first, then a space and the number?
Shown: inHg -24
